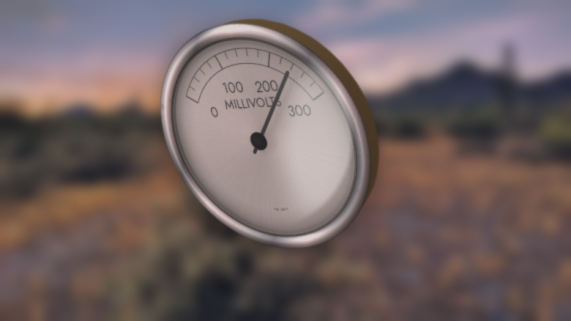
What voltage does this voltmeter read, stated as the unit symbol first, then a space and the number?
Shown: mV 240
